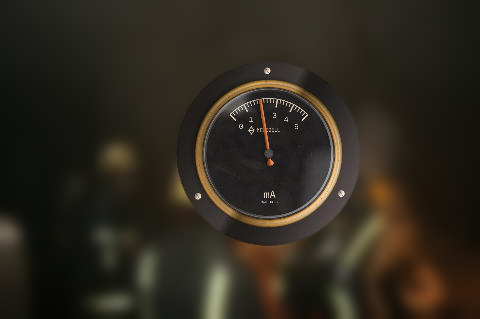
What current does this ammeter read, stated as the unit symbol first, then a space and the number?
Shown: mA 2
